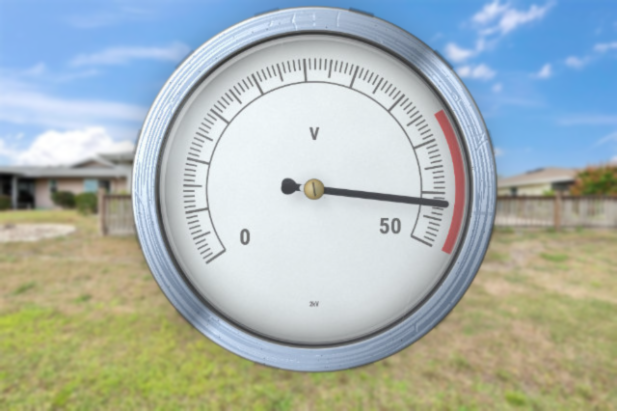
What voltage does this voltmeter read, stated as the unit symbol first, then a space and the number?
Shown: V 46
